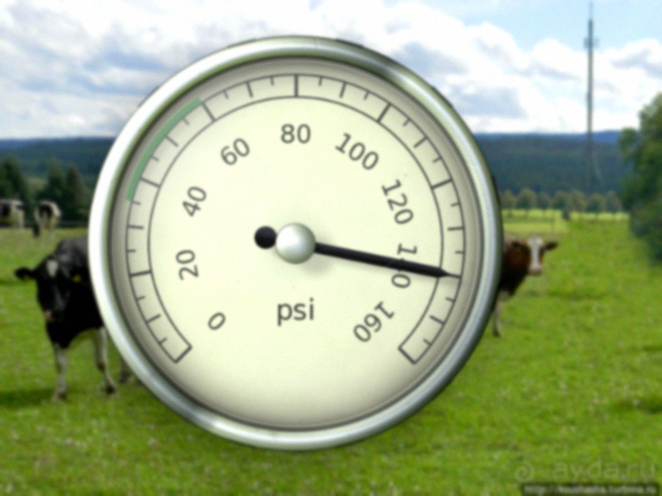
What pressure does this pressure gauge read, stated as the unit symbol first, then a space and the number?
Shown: psi 140
